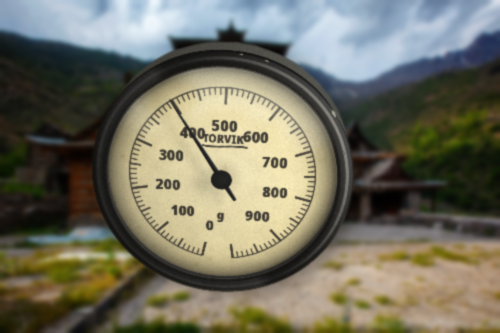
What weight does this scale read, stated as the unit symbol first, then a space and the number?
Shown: g 400
